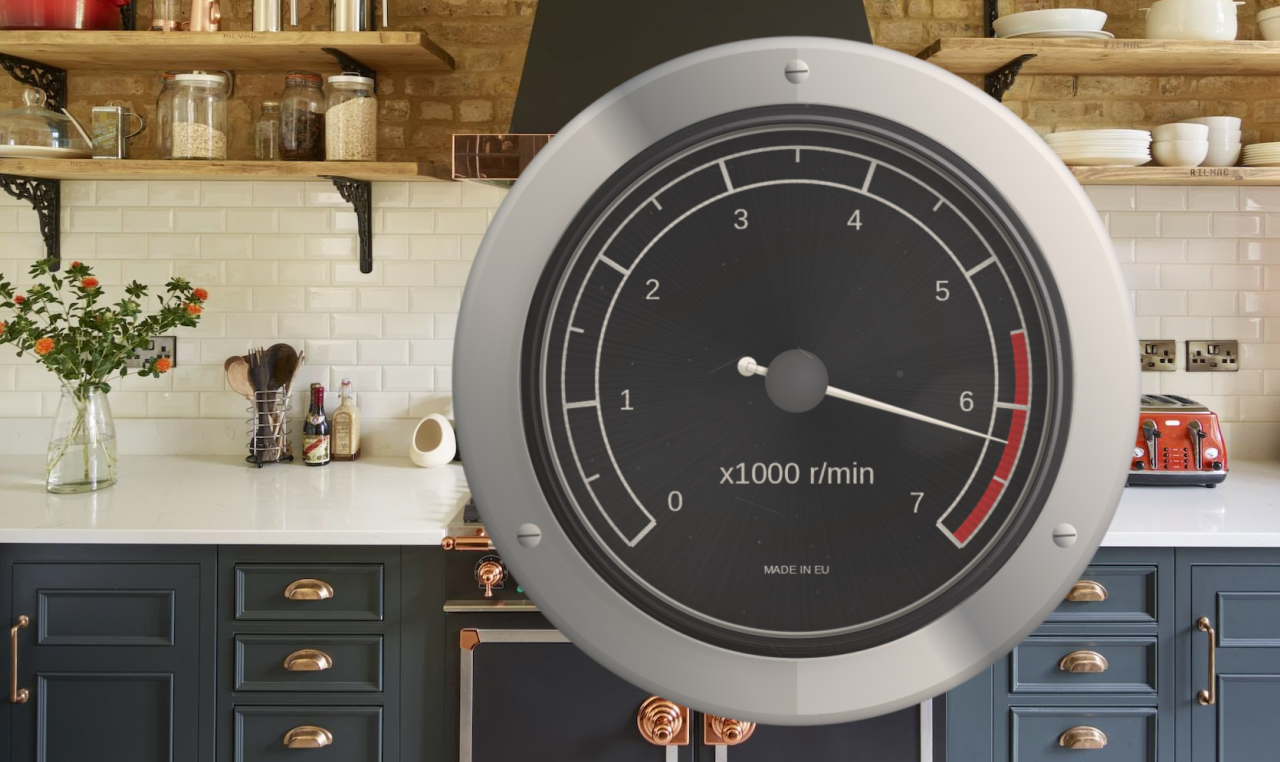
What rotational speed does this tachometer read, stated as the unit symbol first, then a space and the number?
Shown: rpm 6250
